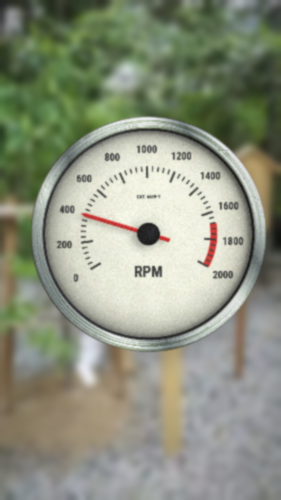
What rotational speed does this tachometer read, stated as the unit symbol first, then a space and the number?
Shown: rpm 400
